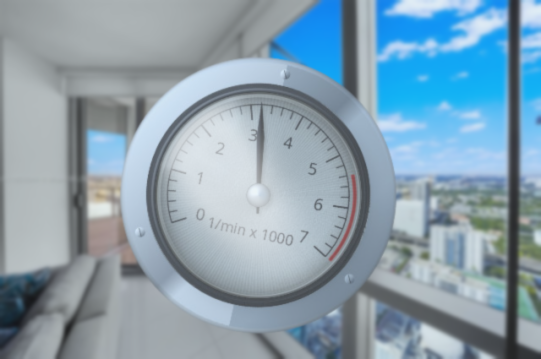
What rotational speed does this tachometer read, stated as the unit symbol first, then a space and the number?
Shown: rpm 3200
